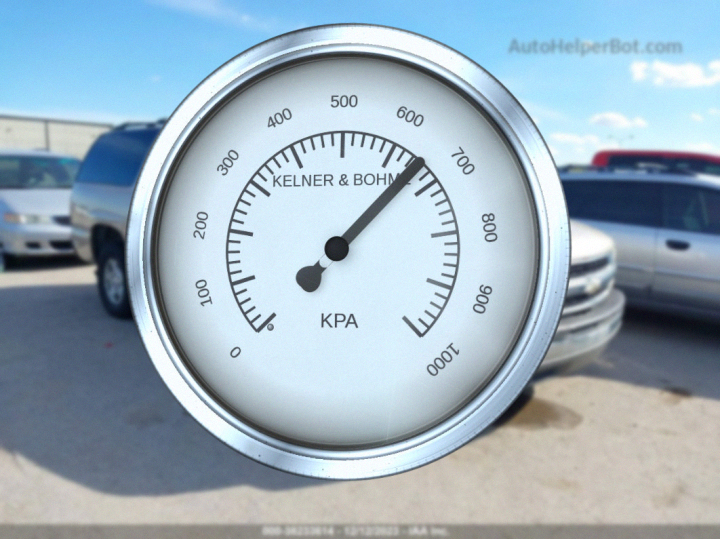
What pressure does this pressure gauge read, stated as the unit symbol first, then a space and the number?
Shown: kPa 660
